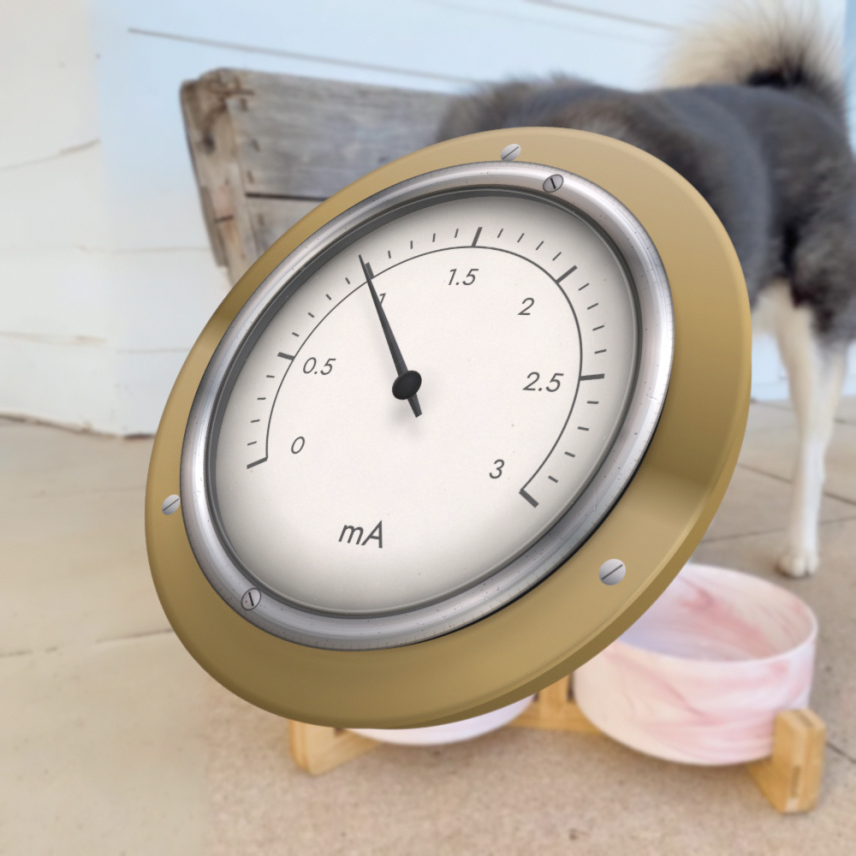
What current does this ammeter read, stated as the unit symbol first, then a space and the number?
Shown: mA 1
